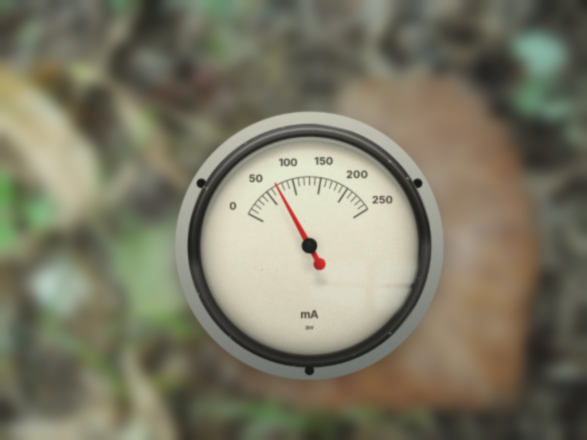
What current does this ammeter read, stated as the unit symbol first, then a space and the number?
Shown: mA 70
